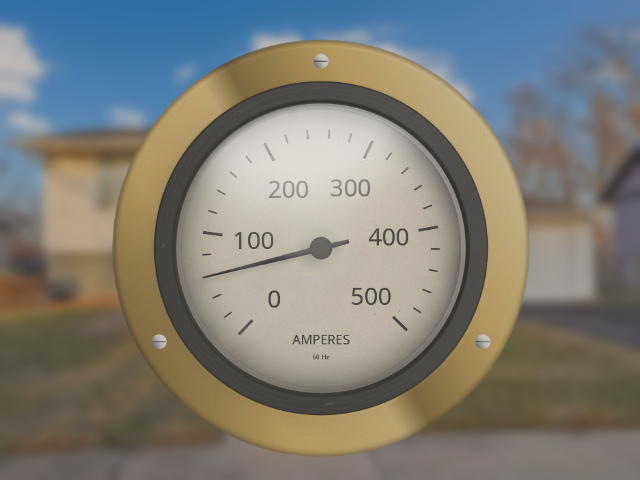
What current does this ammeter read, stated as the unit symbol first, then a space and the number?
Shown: A 60
